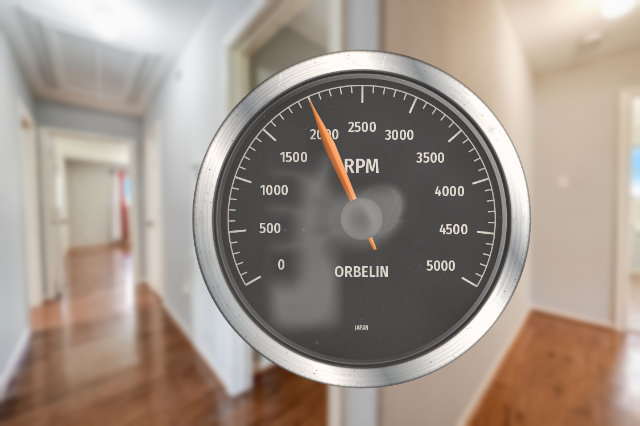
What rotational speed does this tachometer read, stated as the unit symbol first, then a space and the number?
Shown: rpm 2000
